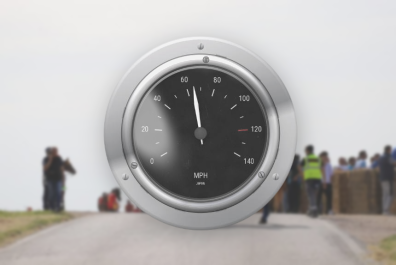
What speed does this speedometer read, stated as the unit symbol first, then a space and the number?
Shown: mph 65
